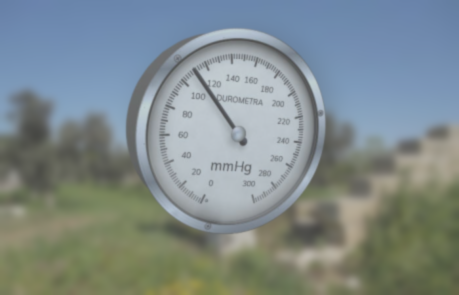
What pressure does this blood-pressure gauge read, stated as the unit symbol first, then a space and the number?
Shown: mmHg 110
